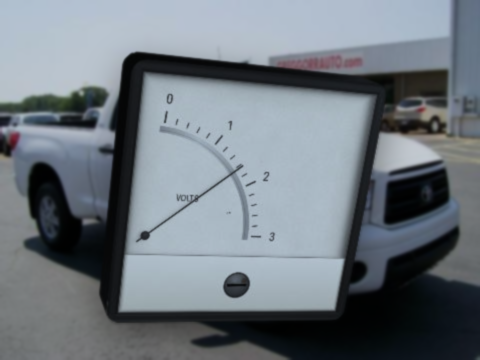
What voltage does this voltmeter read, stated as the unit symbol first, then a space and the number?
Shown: V 1.6
